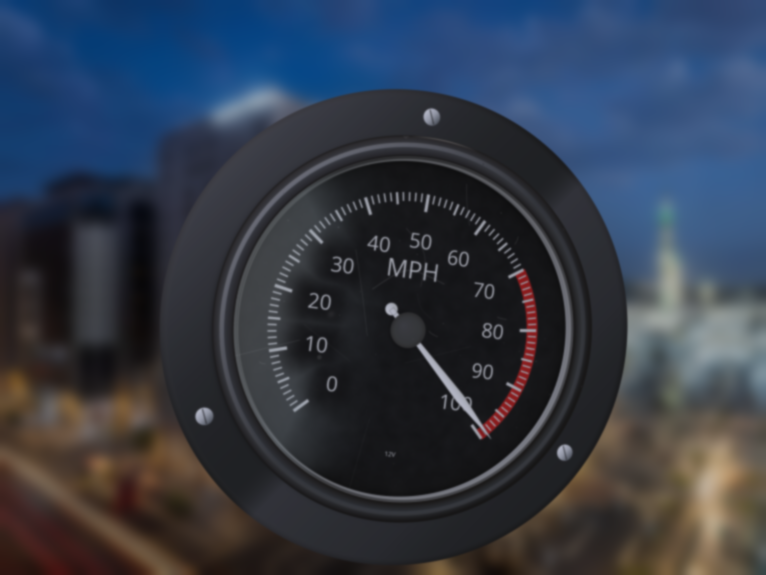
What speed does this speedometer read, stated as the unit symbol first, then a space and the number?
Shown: mph 99
